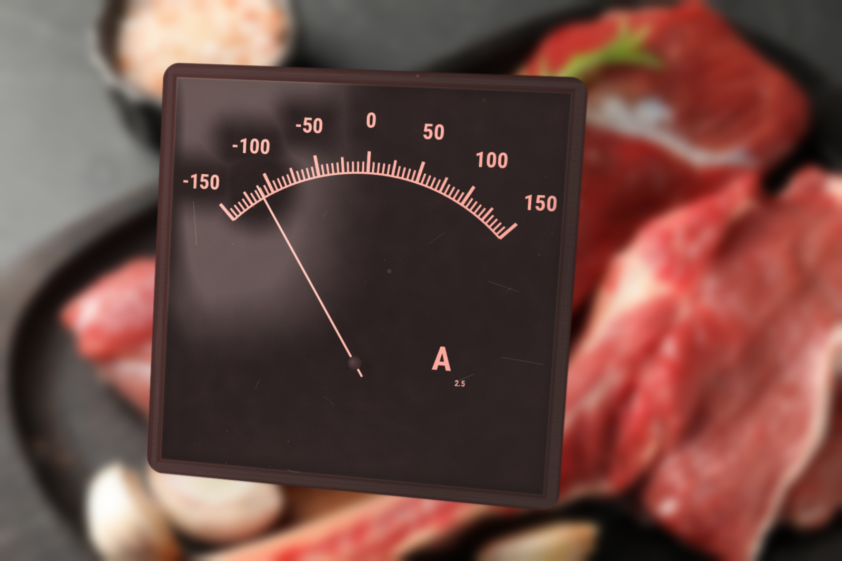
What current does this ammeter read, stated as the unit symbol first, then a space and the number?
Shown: A -110
